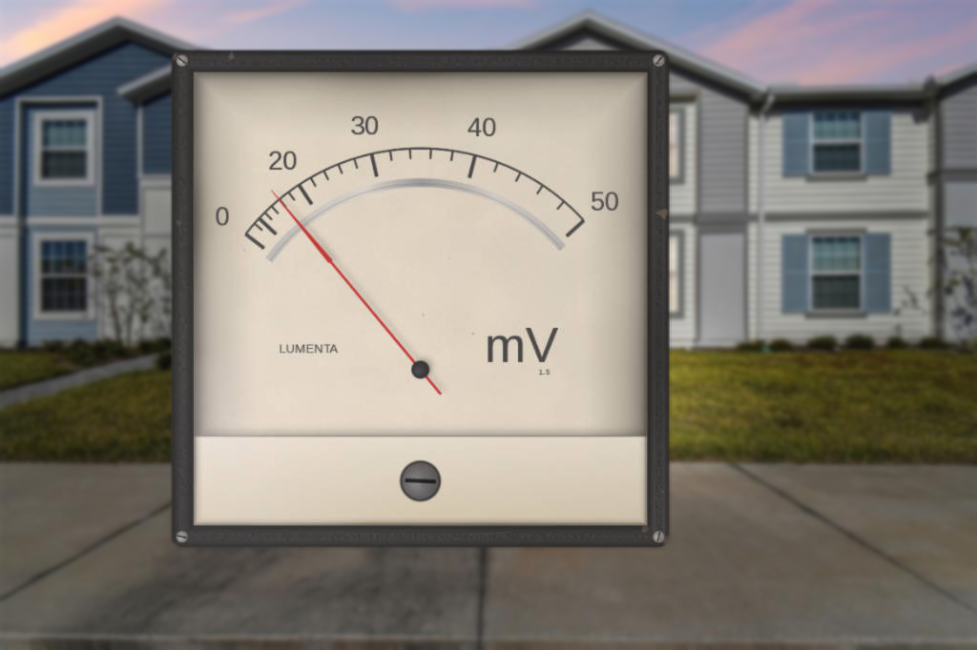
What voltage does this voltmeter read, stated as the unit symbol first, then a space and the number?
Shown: mV 16
